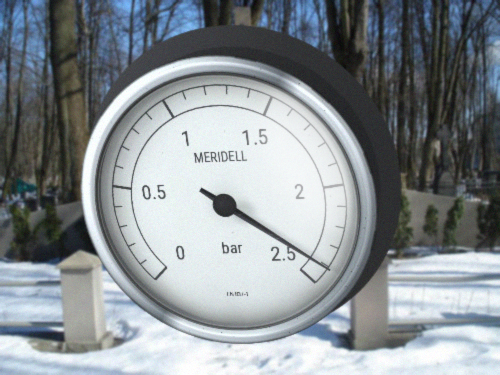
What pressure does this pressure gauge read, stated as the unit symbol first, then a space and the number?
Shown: bar 2.4
